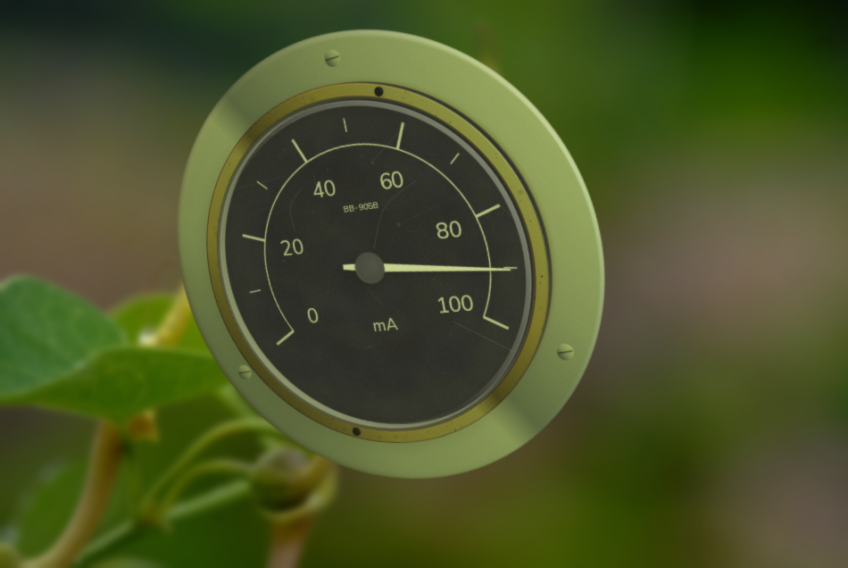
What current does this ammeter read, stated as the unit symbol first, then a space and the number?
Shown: mA 90
